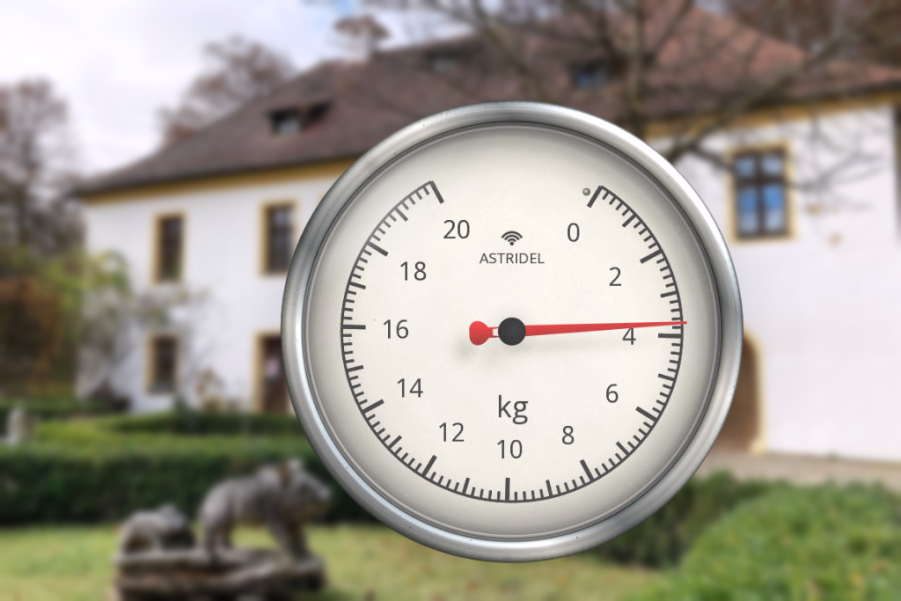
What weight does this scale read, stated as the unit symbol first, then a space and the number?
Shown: kg 3.7
